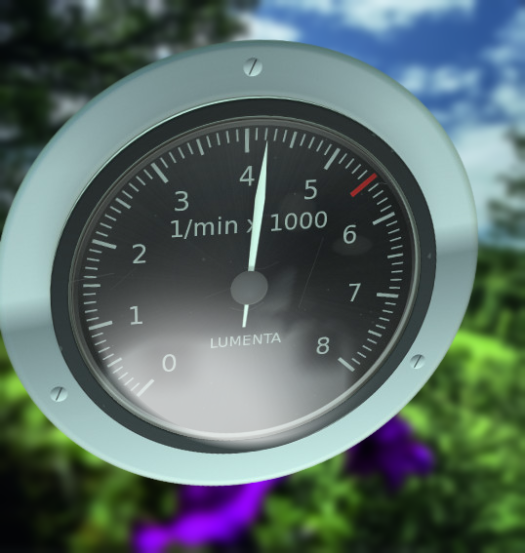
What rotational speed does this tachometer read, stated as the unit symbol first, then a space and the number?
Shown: rpm 4200
